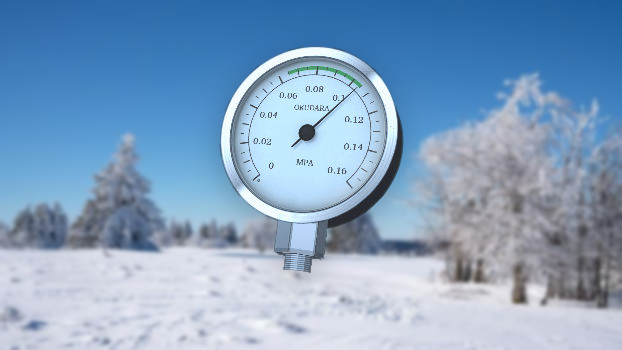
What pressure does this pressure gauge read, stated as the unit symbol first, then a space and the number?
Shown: MPa 0.105
